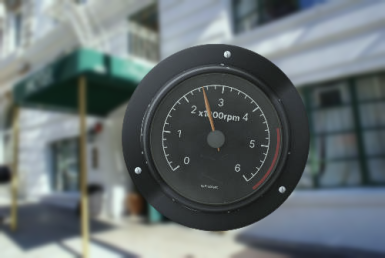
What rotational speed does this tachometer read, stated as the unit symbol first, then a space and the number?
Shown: rpm 2500
